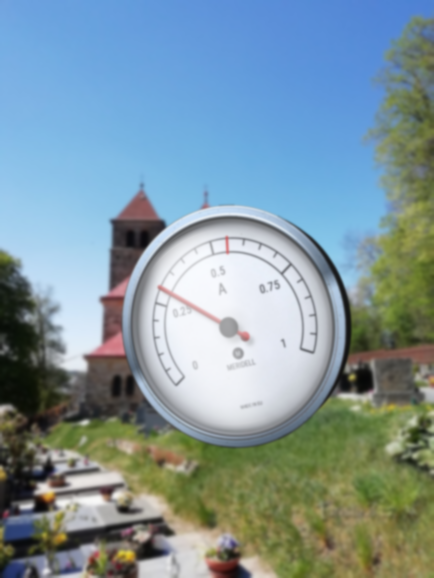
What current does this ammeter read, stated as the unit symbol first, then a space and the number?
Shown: A 0.3
